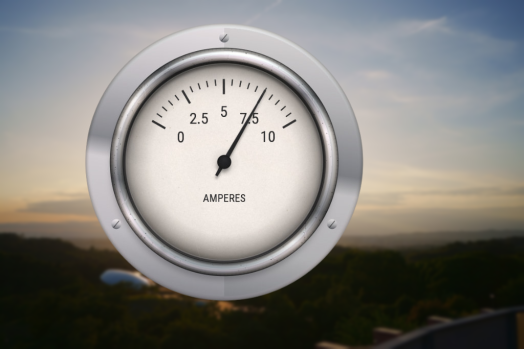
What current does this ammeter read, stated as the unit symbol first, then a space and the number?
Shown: A 7.5
